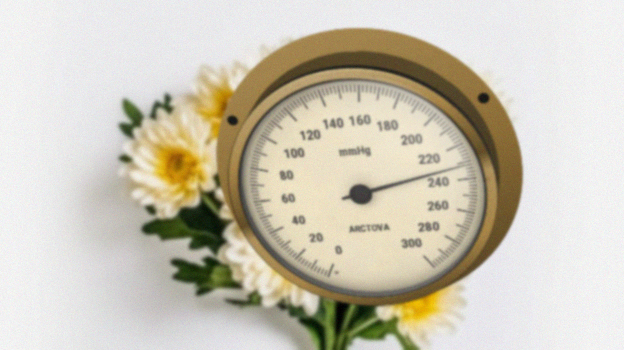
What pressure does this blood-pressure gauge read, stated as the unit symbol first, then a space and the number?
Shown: mmHg 230
